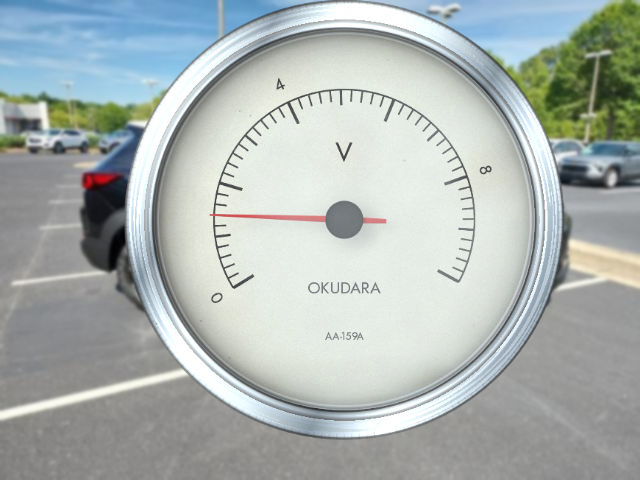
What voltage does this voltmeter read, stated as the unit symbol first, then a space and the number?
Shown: V 1.4
